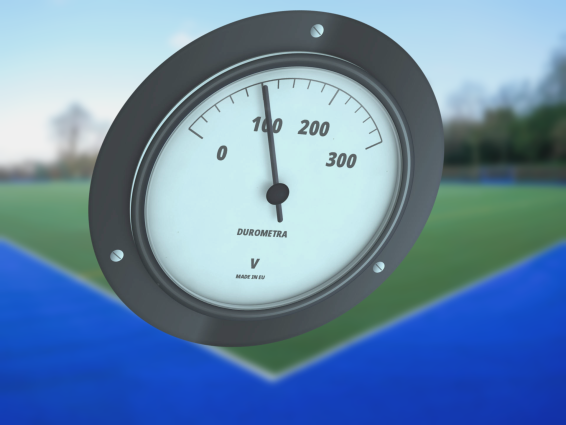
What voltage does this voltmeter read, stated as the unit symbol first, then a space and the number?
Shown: V 100
